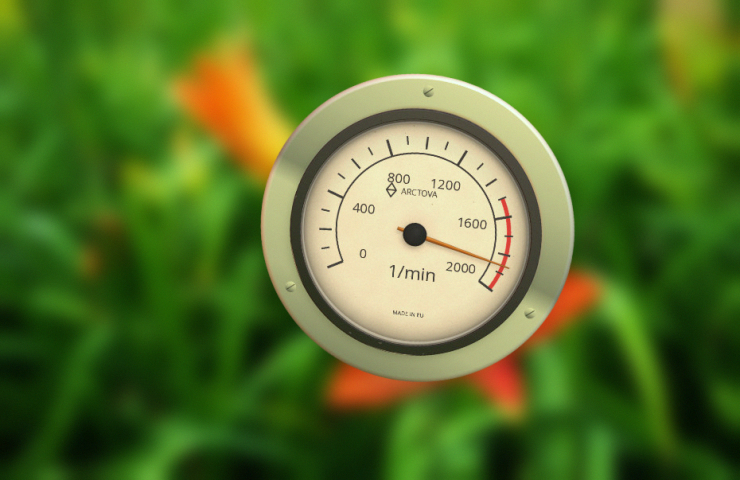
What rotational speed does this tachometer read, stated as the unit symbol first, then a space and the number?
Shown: rpm 1850
